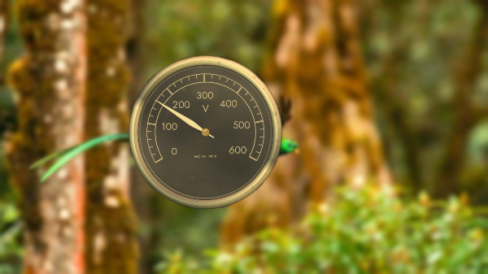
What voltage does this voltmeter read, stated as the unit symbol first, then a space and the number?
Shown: V 160
